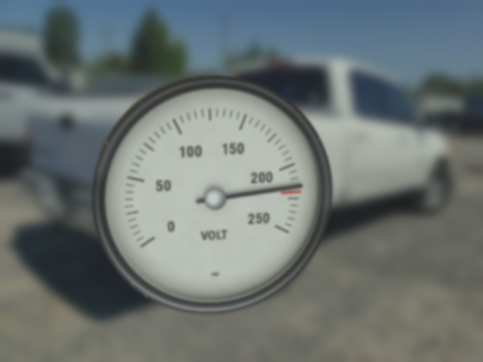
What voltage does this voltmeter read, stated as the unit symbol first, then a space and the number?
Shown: V 215
